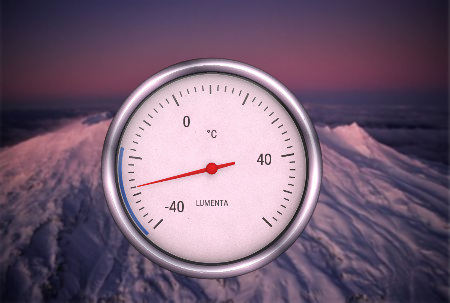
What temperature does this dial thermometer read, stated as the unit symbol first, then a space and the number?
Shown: °C -28
